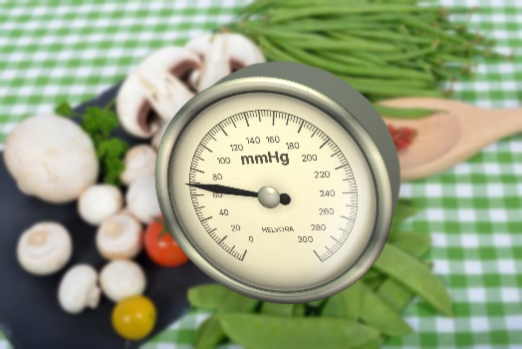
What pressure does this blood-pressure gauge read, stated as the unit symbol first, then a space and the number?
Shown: mmHg 70
